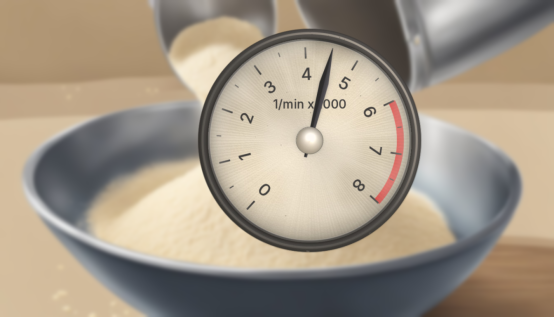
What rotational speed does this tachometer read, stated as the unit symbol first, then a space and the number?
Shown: rpm 4500
